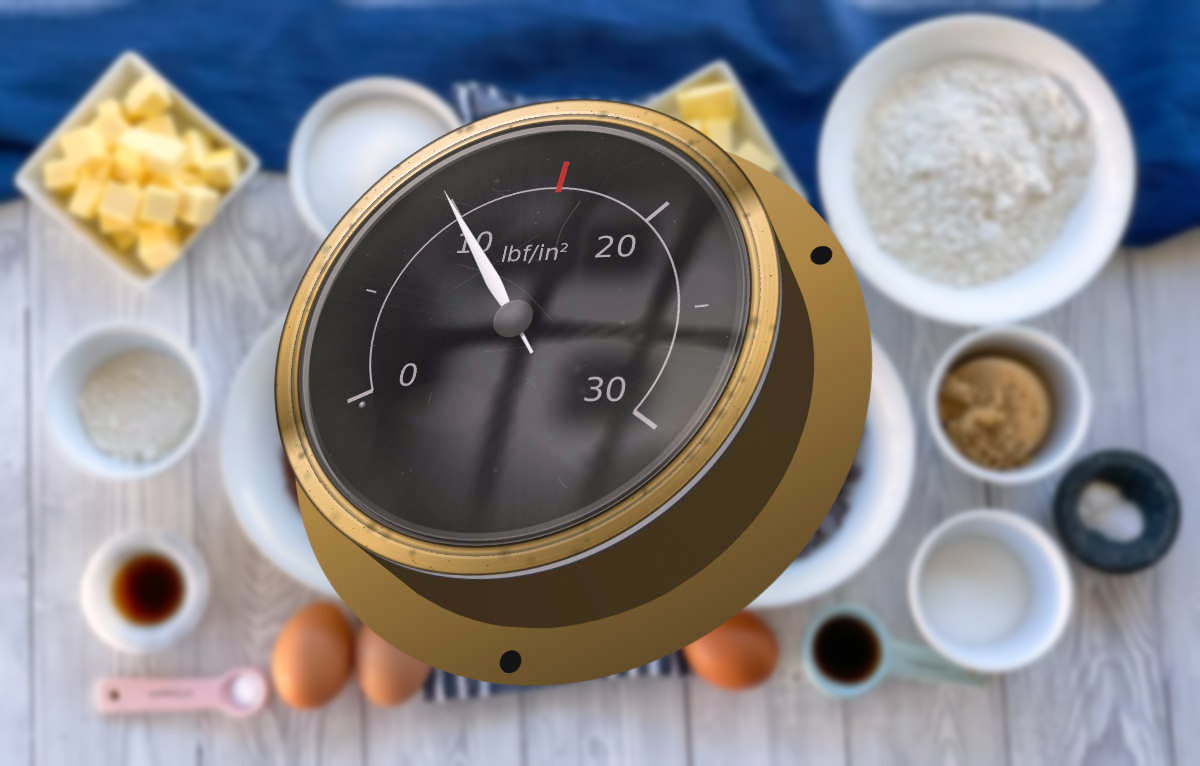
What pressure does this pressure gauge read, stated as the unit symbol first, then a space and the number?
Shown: psi 10
